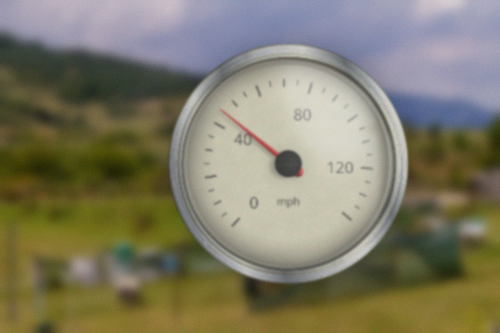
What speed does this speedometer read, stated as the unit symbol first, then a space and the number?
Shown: mph 45
